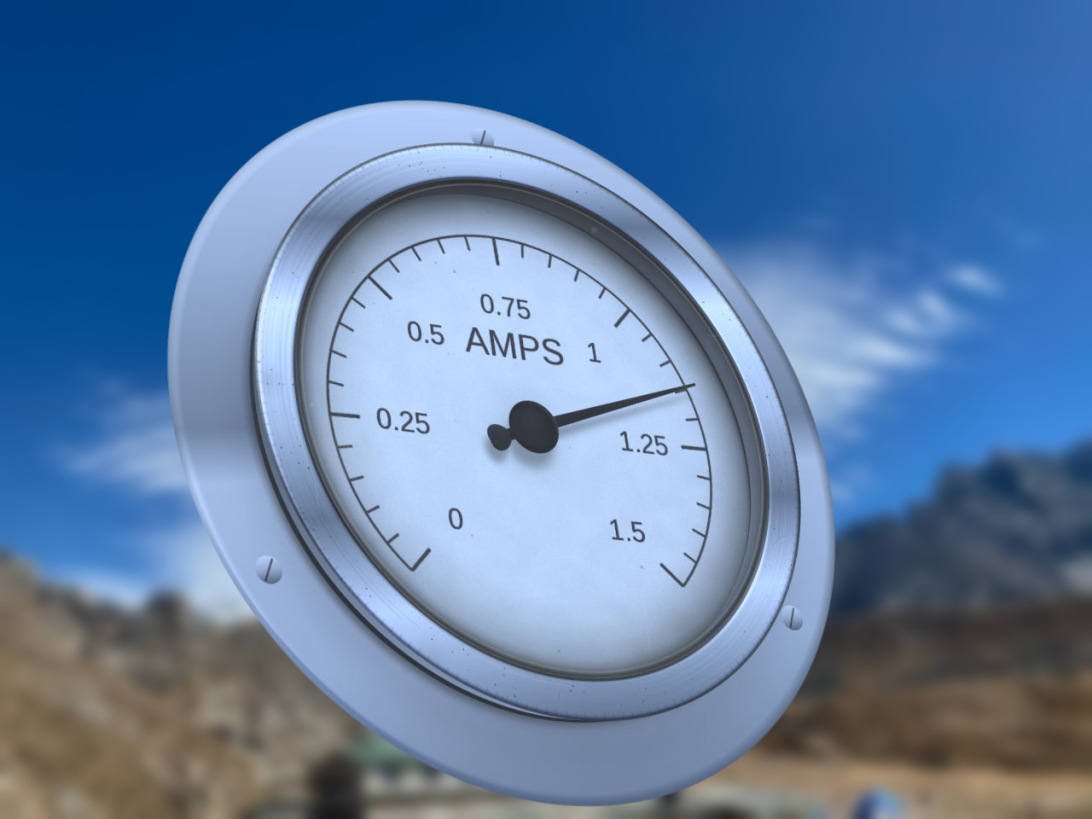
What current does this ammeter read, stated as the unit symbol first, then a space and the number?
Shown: A 1.15
